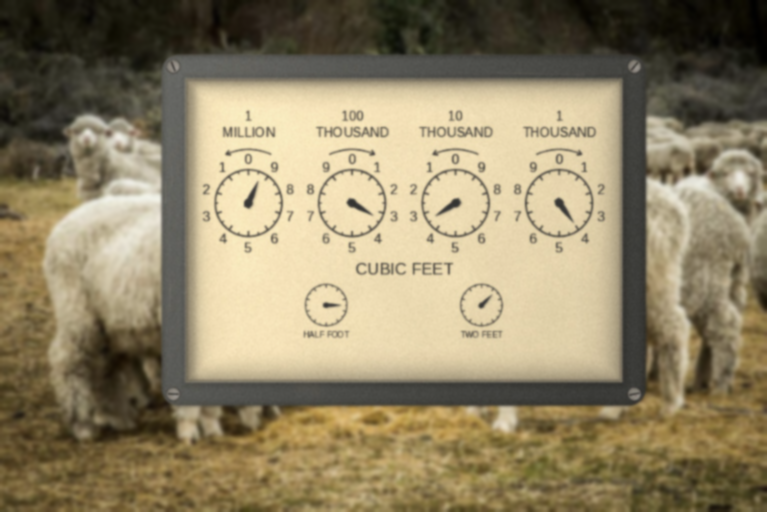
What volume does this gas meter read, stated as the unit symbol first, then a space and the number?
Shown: ft³ 933400
